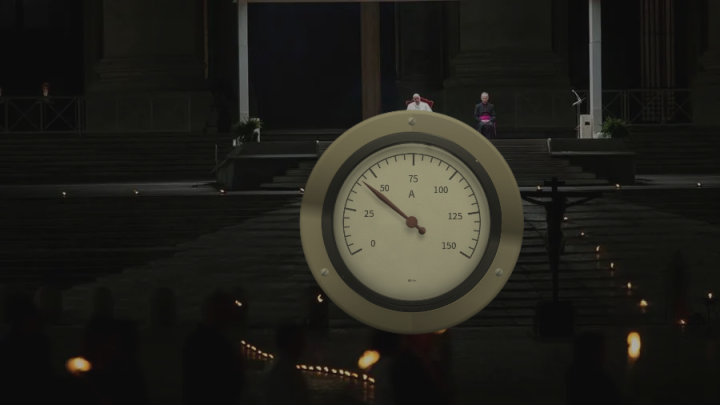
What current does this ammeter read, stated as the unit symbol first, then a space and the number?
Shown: A 42.5
